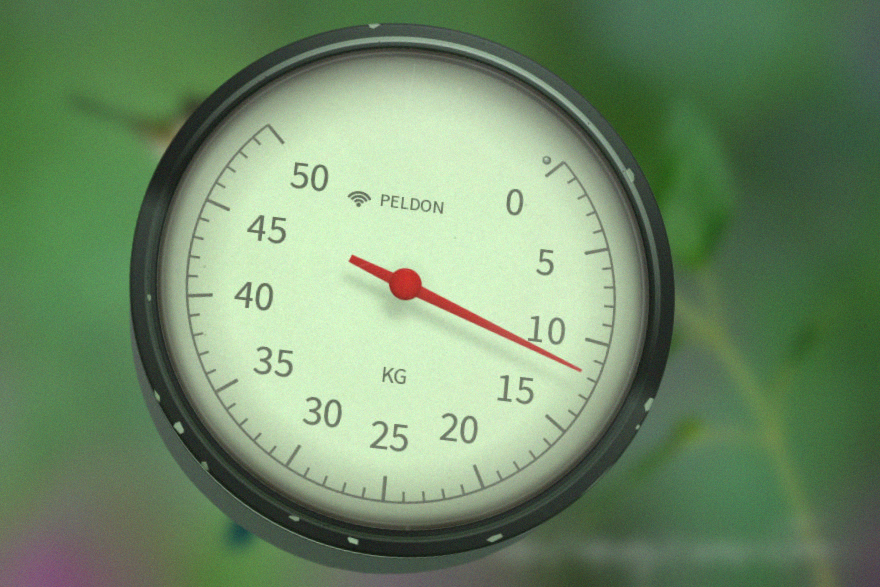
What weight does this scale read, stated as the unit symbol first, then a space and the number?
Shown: kg 12
